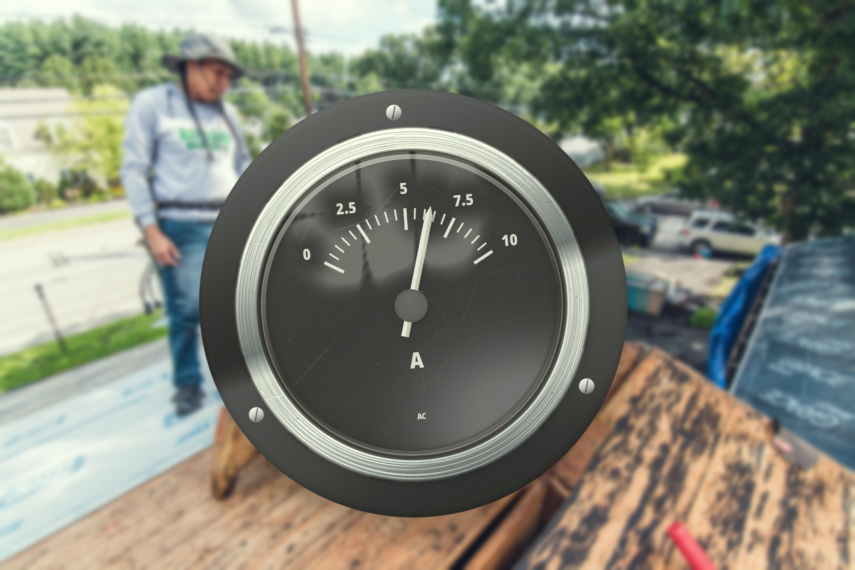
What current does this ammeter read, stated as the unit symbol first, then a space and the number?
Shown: A 6.25
